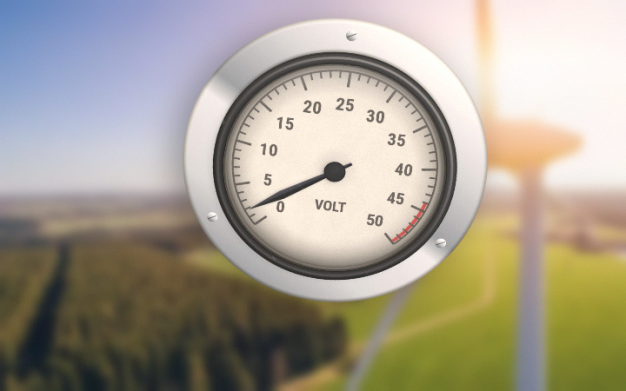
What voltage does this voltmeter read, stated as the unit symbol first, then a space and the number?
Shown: V 2
